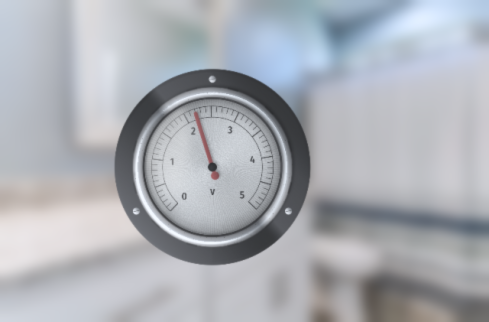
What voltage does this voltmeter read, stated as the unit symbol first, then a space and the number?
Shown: V 2.2
